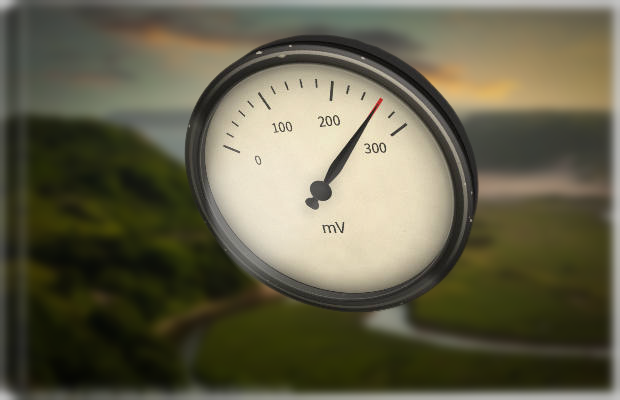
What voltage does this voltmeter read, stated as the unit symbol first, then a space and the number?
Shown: mV 260
